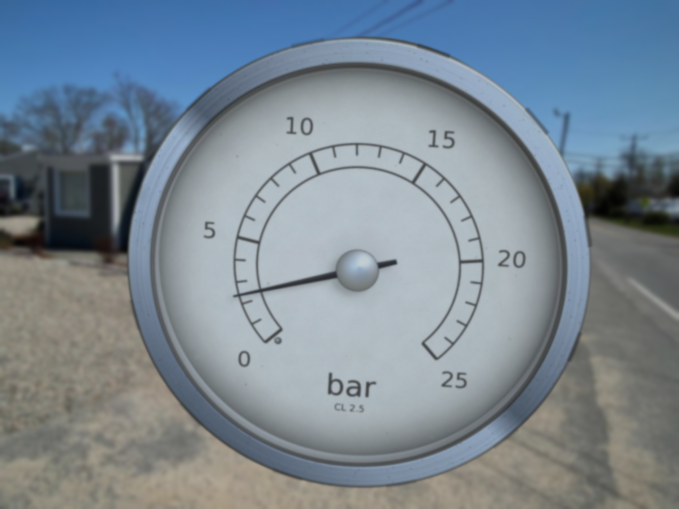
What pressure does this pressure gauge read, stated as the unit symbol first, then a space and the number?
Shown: bar 2.5
